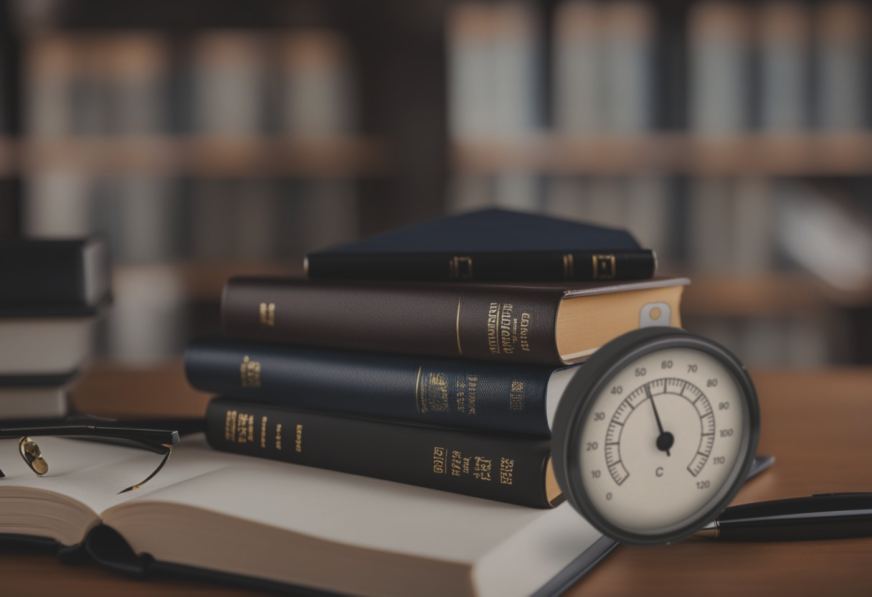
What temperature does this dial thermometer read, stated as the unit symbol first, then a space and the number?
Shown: °C 50
